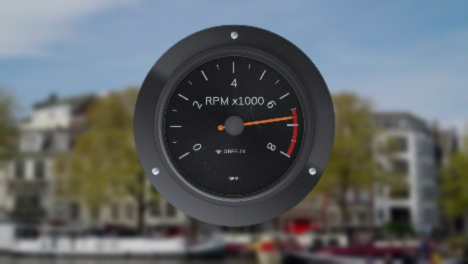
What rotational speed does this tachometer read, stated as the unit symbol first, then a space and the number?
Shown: rpm 6750
